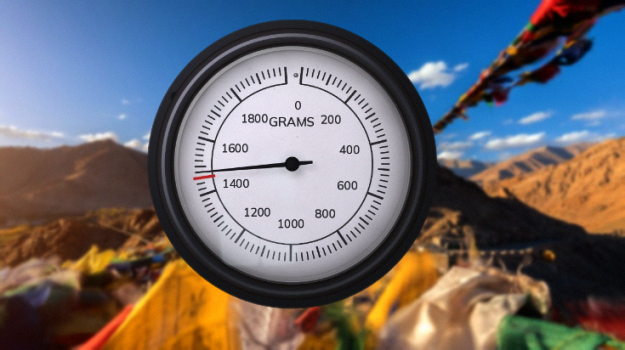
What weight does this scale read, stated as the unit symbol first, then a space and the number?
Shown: g 1480
